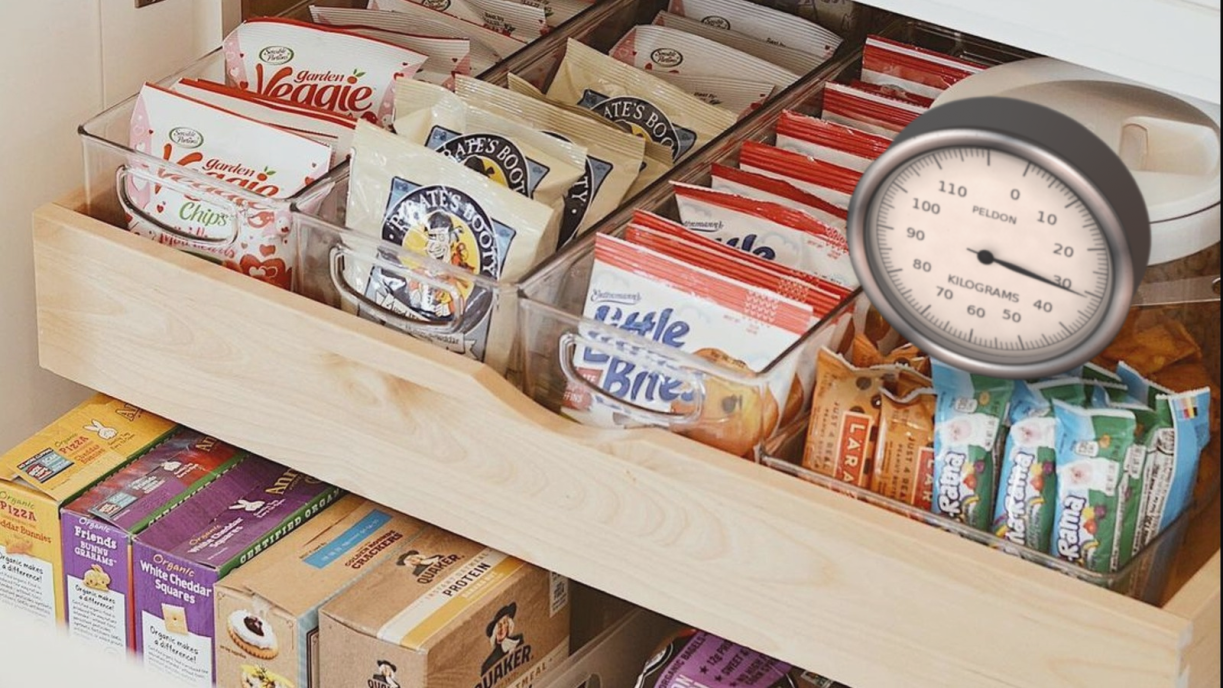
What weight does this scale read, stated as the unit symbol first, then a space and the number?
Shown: kg 30
